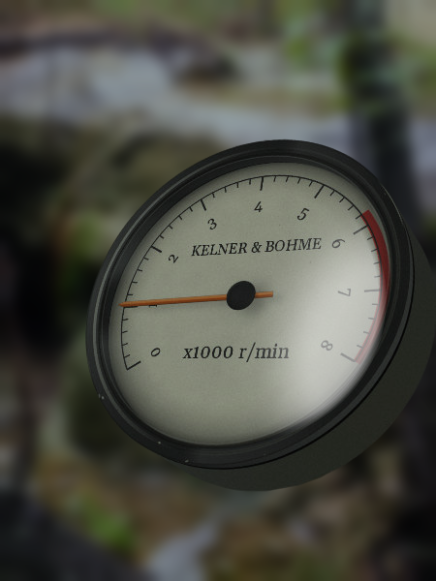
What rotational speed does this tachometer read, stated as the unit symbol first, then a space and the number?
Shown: rpm 1000
